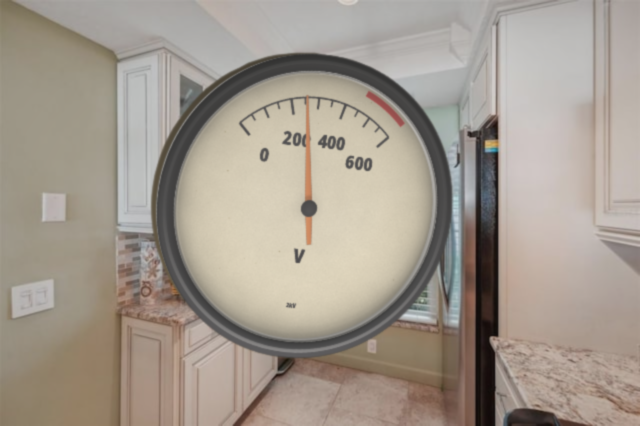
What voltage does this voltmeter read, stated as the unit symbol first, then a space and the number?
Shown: V 250
